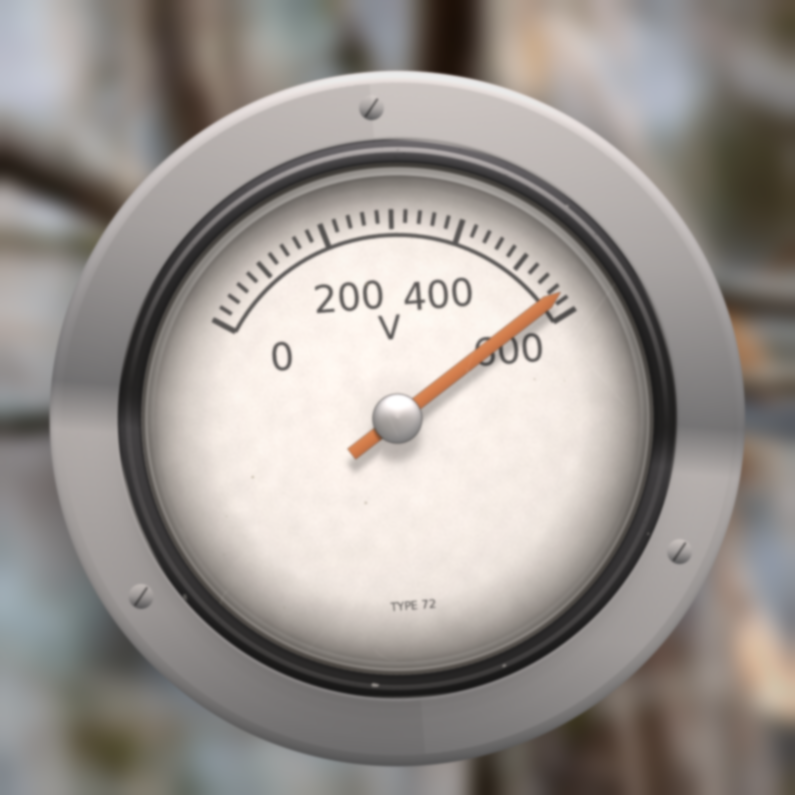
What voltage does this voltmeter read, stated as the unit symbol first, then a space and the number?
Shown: V 570
